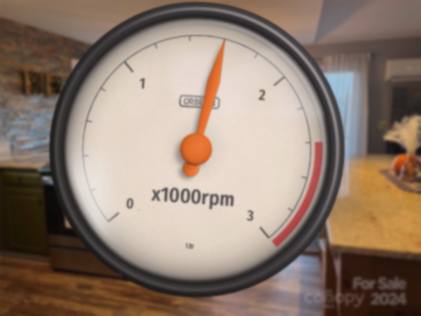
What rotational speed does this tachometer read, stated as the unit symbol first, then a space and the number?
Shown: rpm 1600
